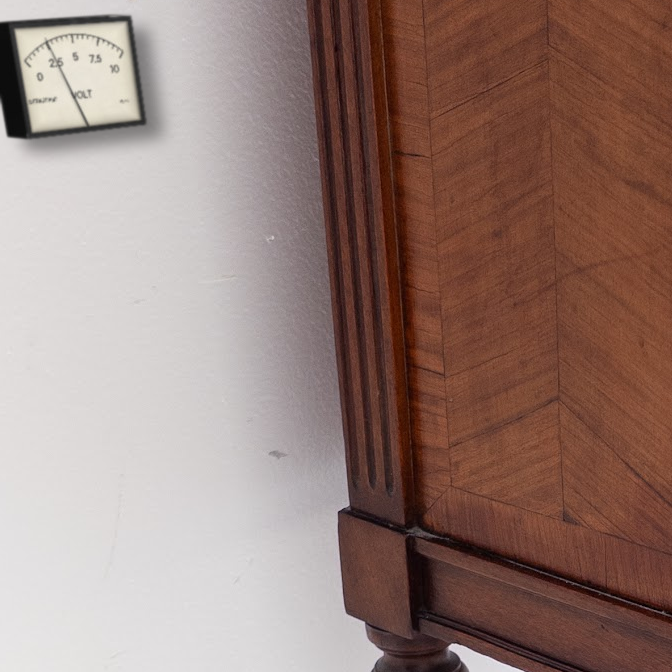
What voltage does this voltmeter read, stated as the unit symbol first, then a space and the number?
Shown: V 2.5
